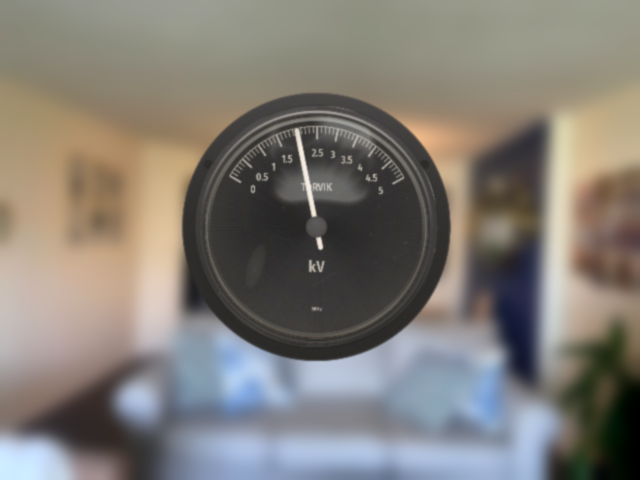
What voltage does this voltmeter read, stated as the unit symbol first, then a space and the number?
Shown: kV 2
